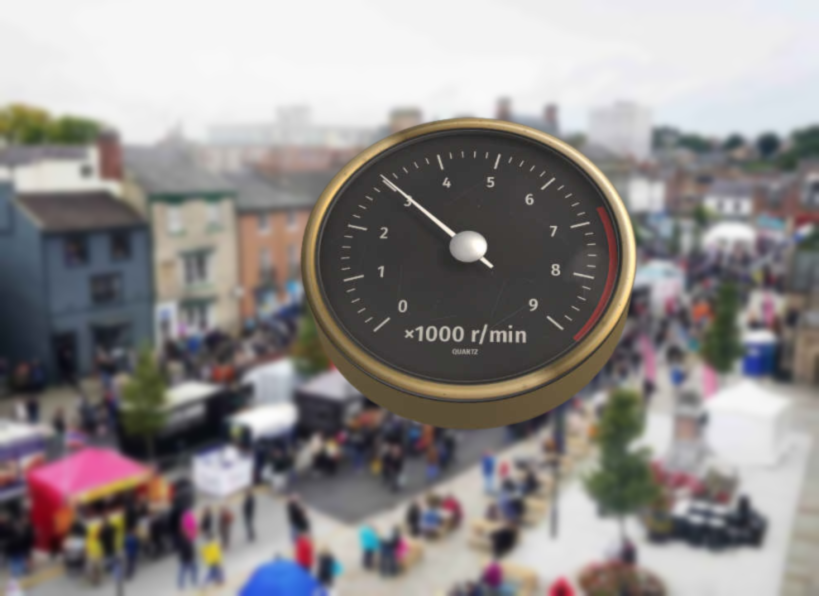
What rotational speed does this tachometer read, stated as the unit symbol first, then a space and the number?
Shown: rpm 3000
